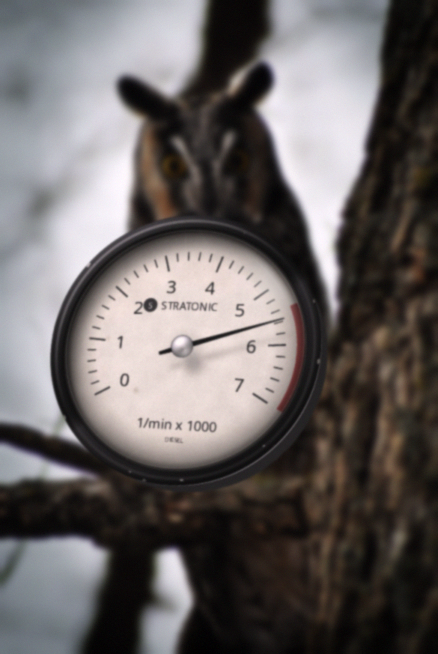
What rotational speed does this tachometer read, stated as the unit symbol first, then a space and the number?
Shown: rpm 5600
